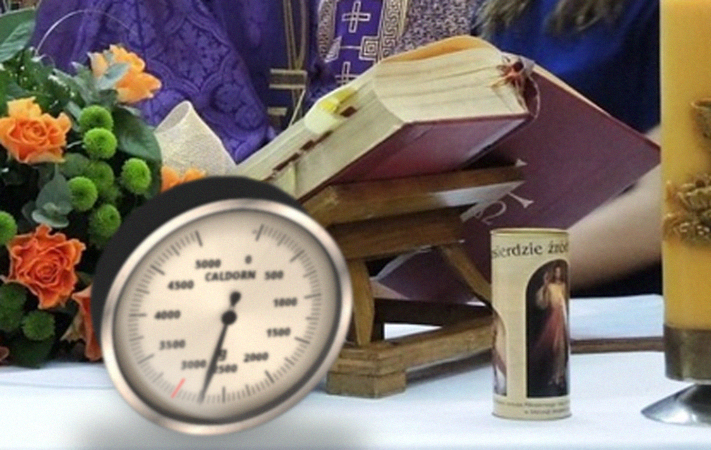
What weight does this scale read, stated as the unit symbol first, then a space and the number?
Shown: g 2750
